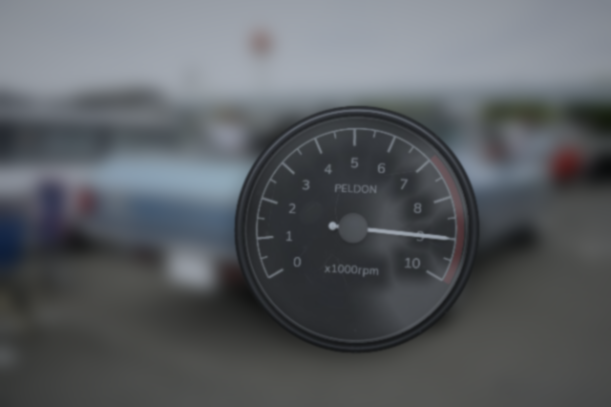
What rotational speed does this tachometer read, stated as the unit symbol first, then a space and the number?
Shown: rpm 9000
